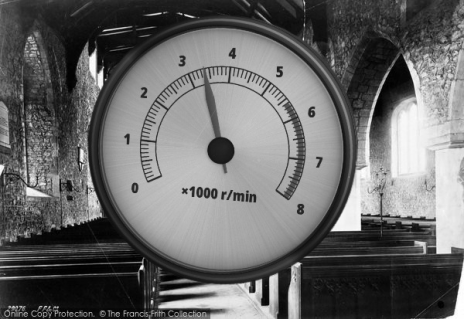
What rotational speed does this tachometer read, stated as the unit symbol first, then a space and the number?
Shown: rpm 3400
